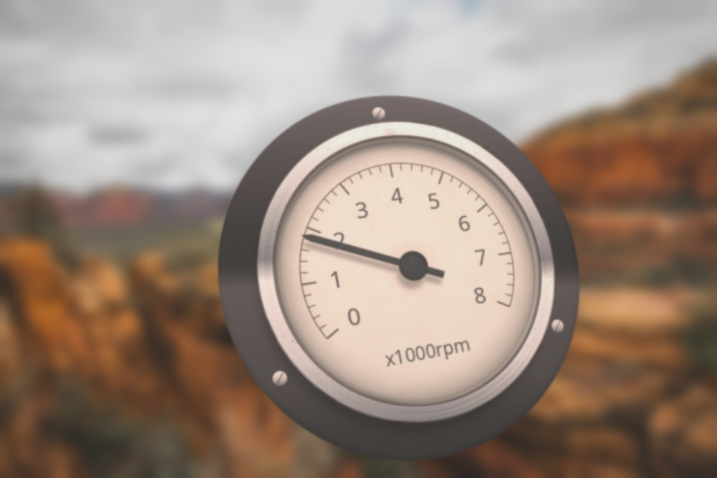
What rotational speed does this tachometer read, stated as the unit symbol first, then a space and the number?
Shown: rpm 1800
